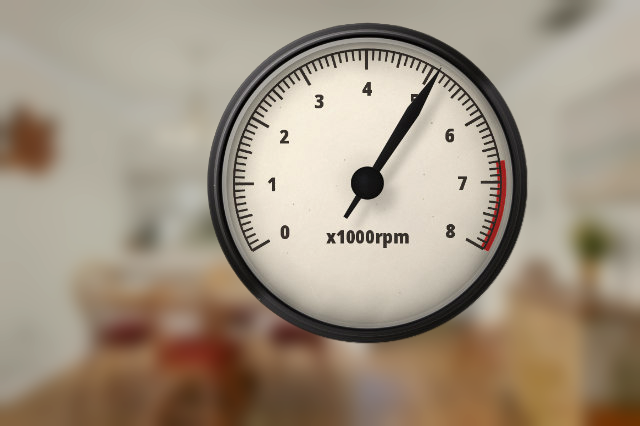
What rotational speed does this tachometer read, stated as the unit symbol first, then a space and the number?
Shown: rpm 5100
